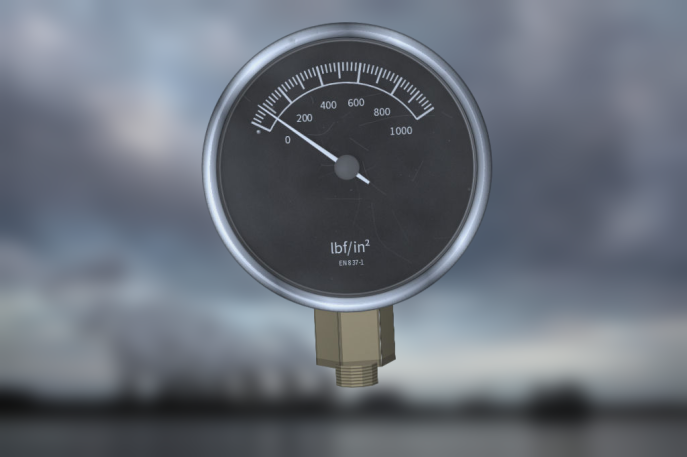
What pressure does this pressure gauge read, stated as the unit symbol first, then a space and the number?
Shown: psi 80
